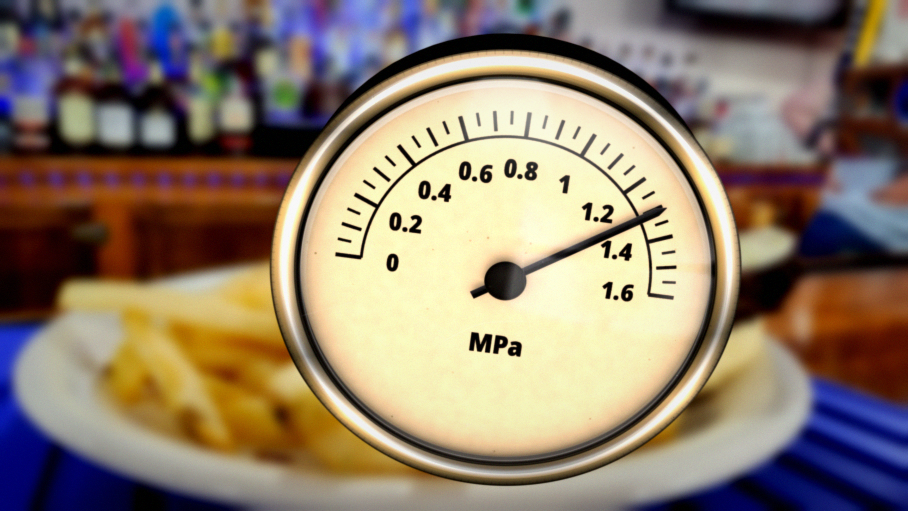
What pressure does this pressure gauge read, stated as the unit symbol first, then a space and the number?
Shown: MPa 1.3
